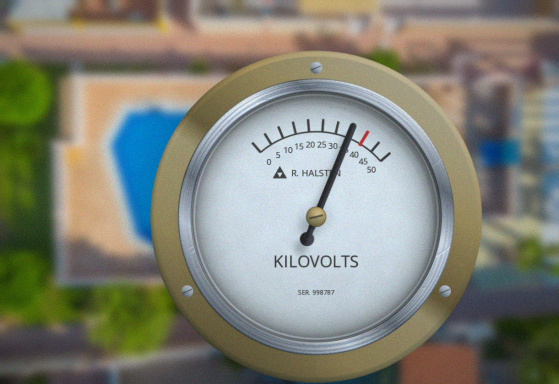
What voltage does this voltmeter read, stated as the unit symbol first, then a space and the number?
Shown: kV 35
